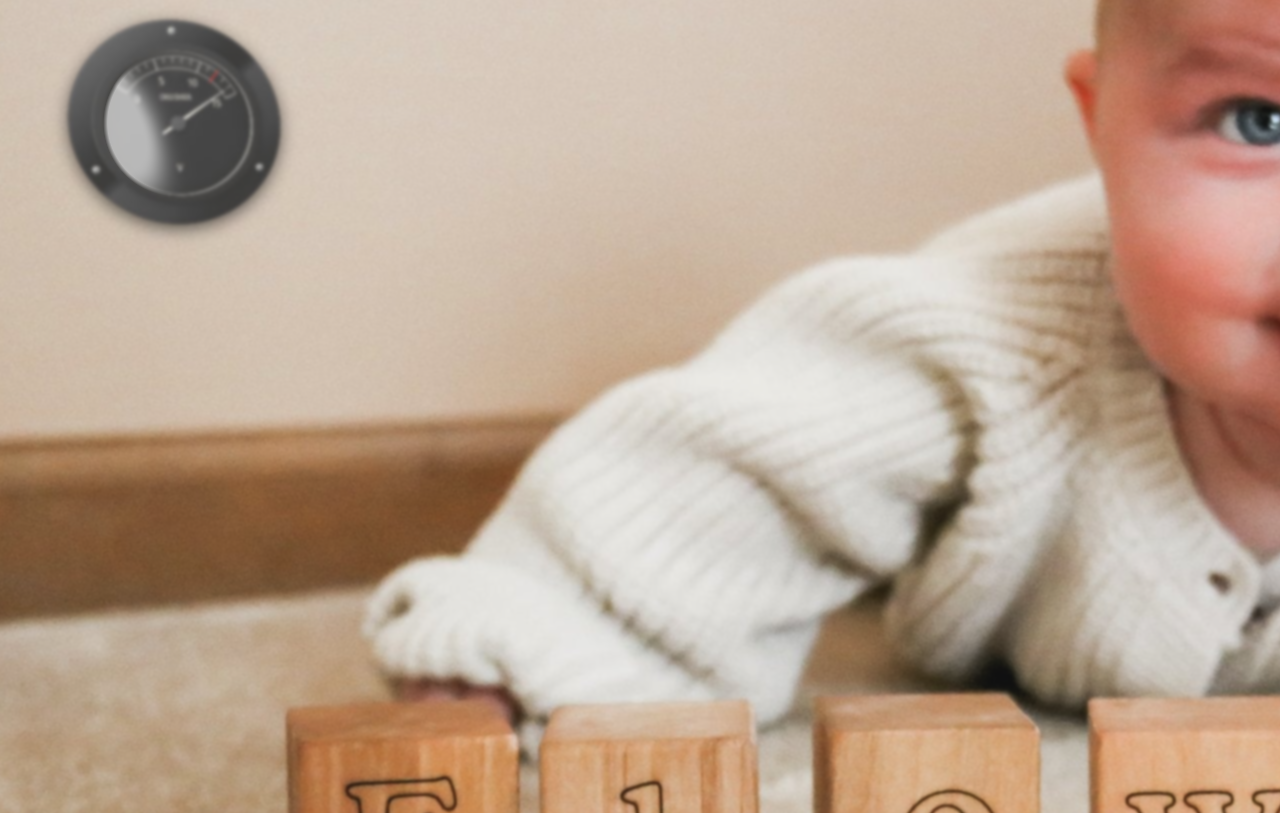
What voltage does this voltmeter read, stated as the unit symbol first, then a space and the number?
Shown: V 14
